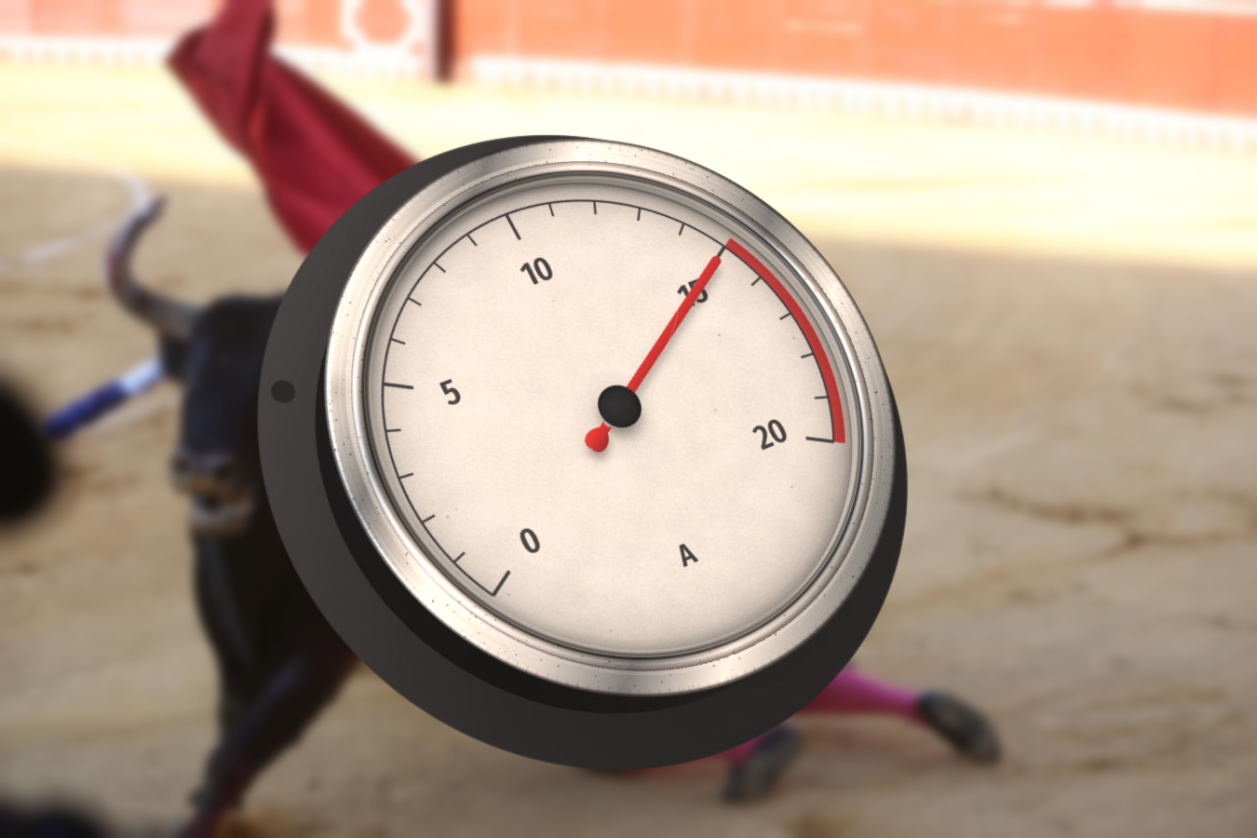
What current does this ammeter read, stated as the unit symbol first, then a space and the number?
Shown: A 15
